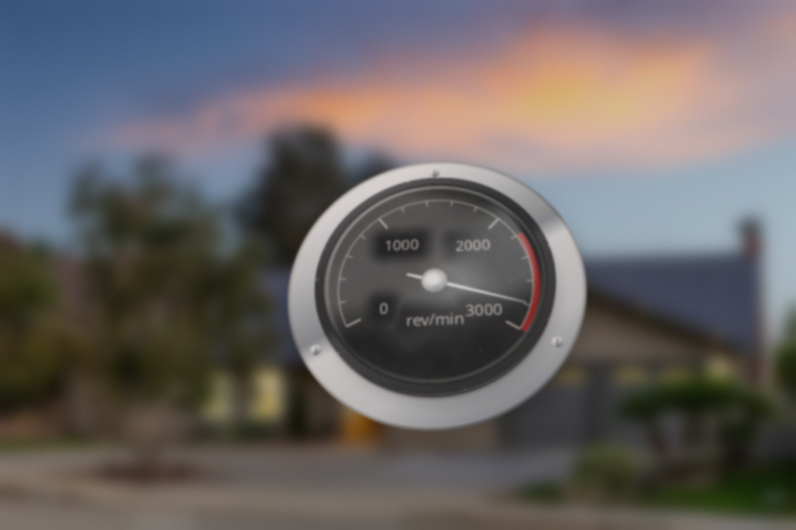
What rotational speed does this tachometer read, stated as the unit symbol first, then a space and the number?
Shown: rpm 2800
